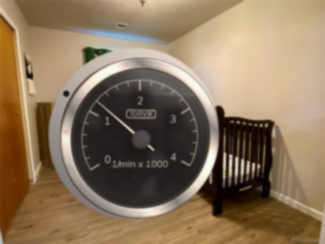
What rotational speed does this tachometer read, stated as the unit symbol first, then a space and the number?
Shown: rpm 1200
